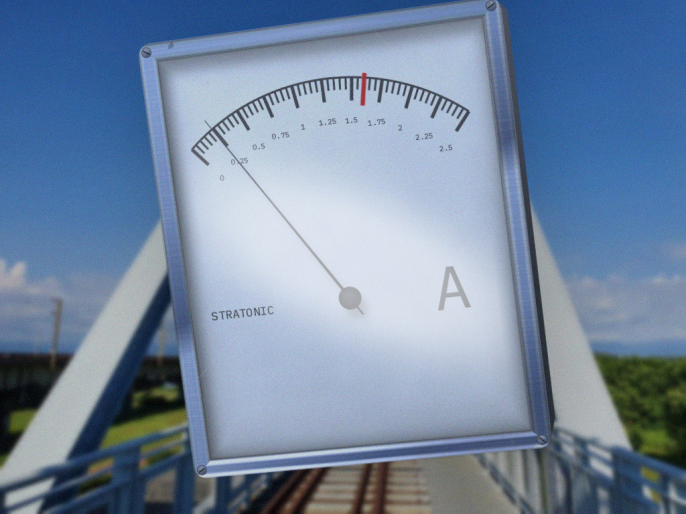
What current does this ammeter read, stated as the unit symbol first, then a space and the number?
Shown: A 0.25
